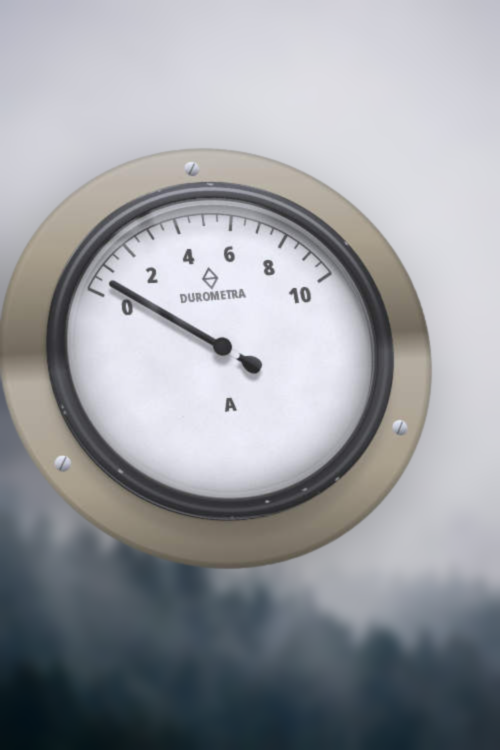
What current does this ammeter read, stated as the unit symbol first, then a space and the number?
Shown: A 0.5
